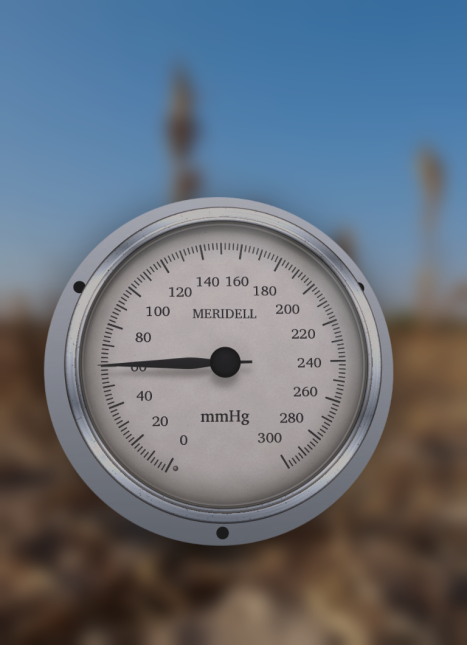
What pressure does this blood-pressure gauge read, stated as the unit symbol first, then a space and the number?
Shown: mmHg 60
